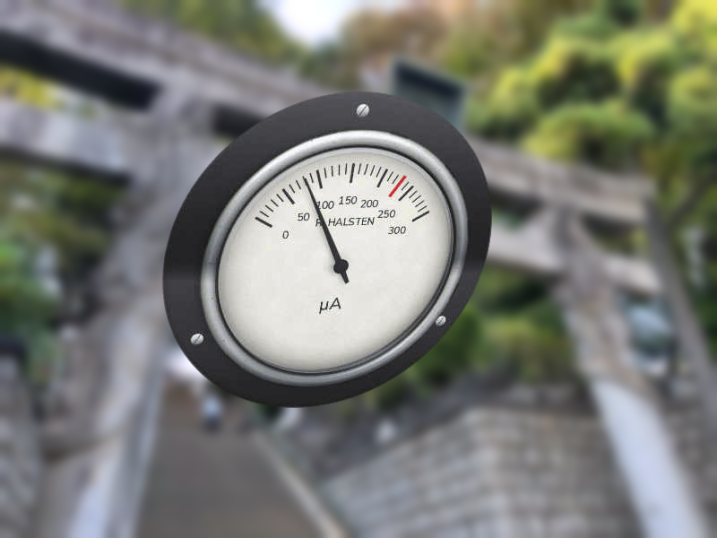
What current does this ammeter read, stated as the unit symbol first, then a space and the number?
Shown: µA 80
